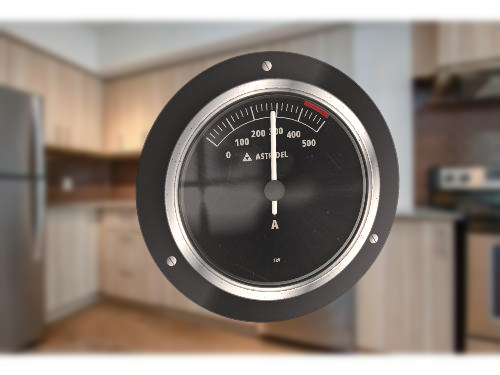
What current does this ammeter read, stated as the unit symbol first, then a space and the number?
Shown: A 280
